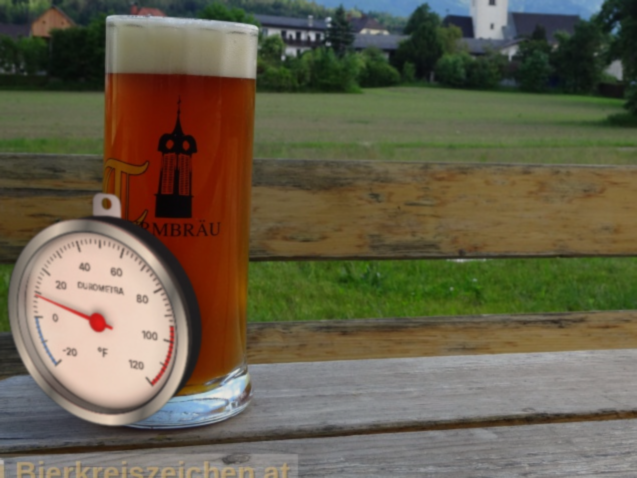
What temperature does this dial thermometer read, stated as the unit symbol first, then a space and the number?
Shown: °F 10
